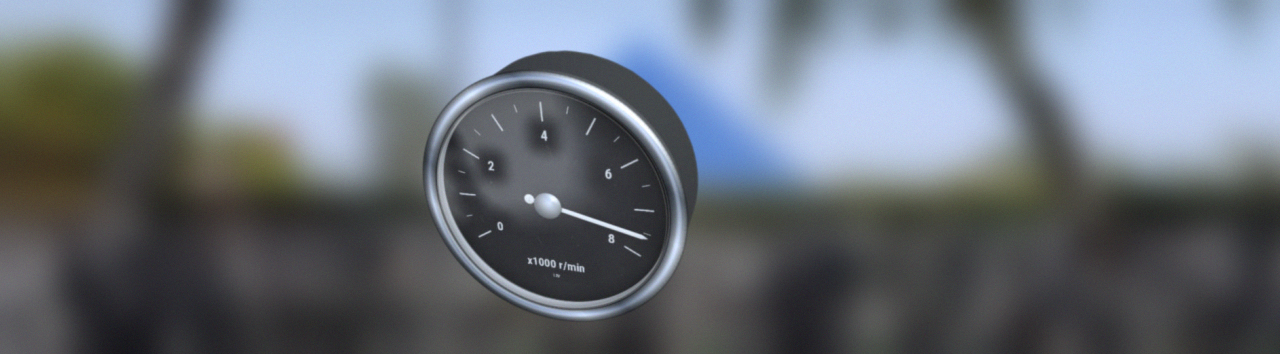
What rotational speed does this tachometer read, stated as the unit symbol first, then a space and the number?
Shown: rpm 7500
